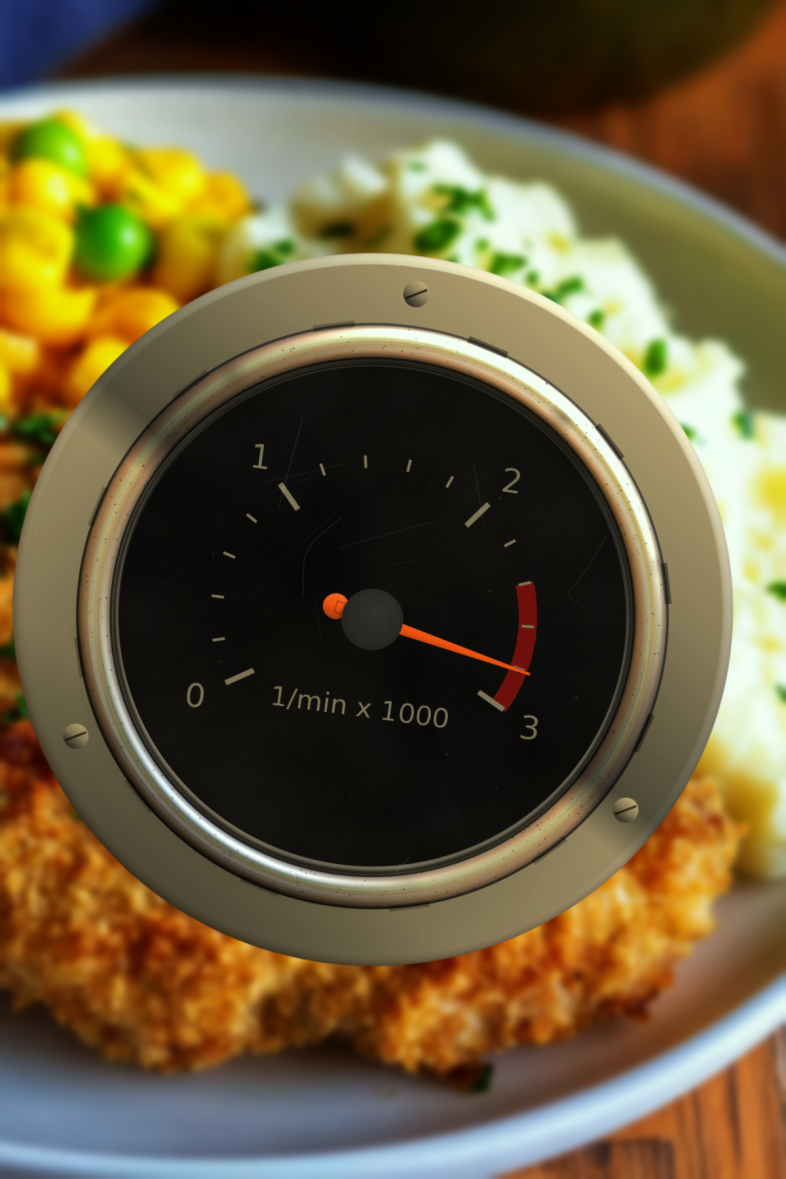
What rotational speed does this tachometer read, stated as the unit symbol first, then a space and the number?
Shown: rpm 2800
